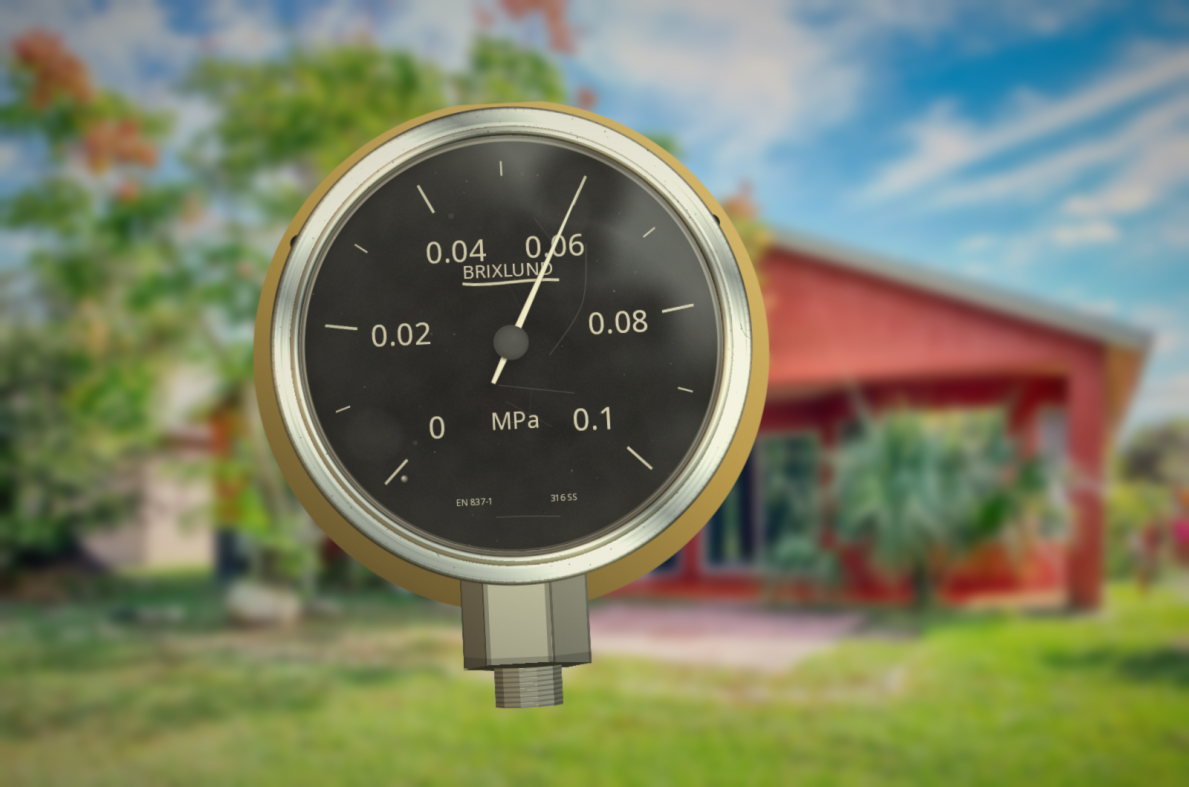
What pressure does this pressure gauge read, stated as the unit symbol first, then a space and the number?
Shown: MPa 0.06
